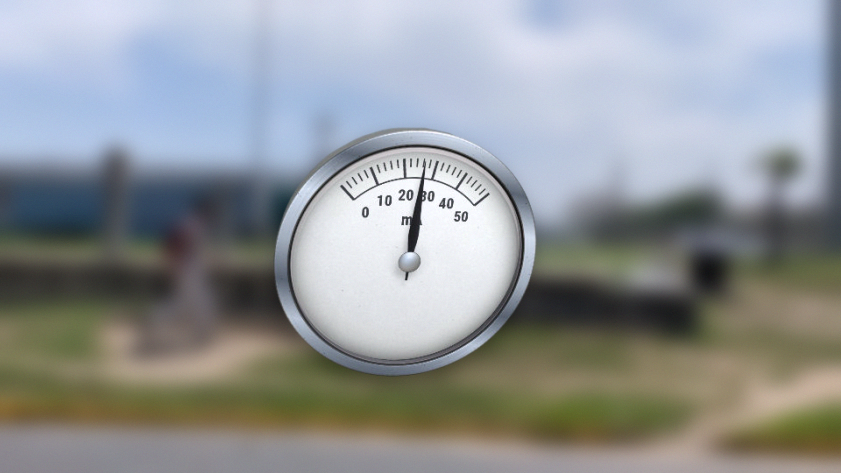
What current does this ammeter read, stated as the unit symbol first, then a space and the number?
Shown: mA 26
